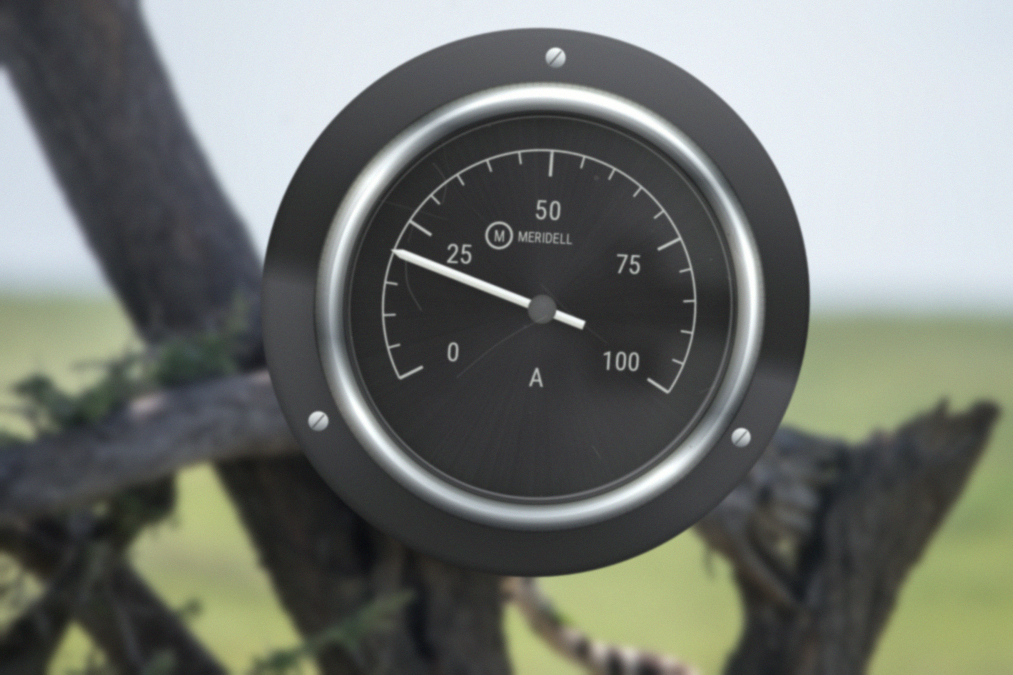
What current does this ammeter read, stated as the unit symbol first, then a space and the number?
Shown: A 20
